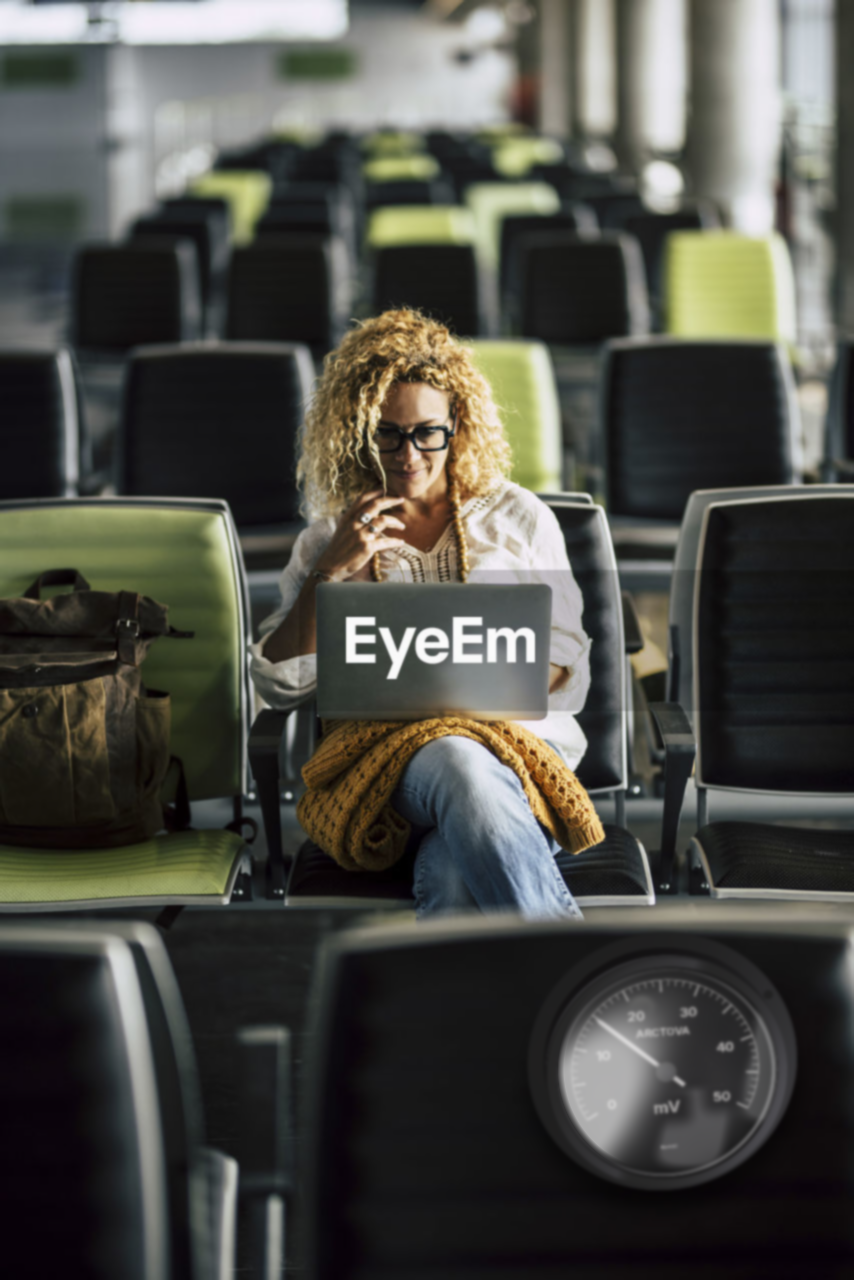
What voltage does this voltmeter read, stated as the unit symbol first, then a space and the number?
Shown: mV 15
